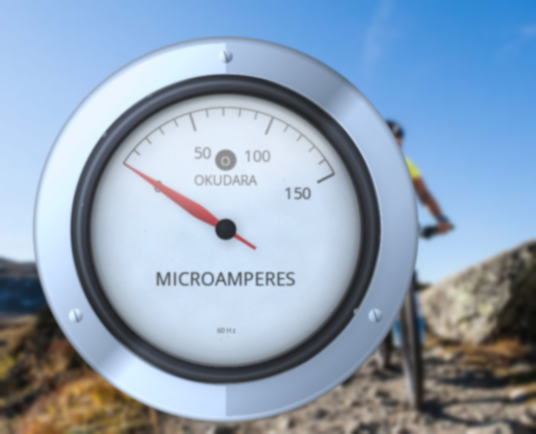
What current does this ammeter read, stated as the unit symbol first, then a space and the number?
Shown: µA 0
